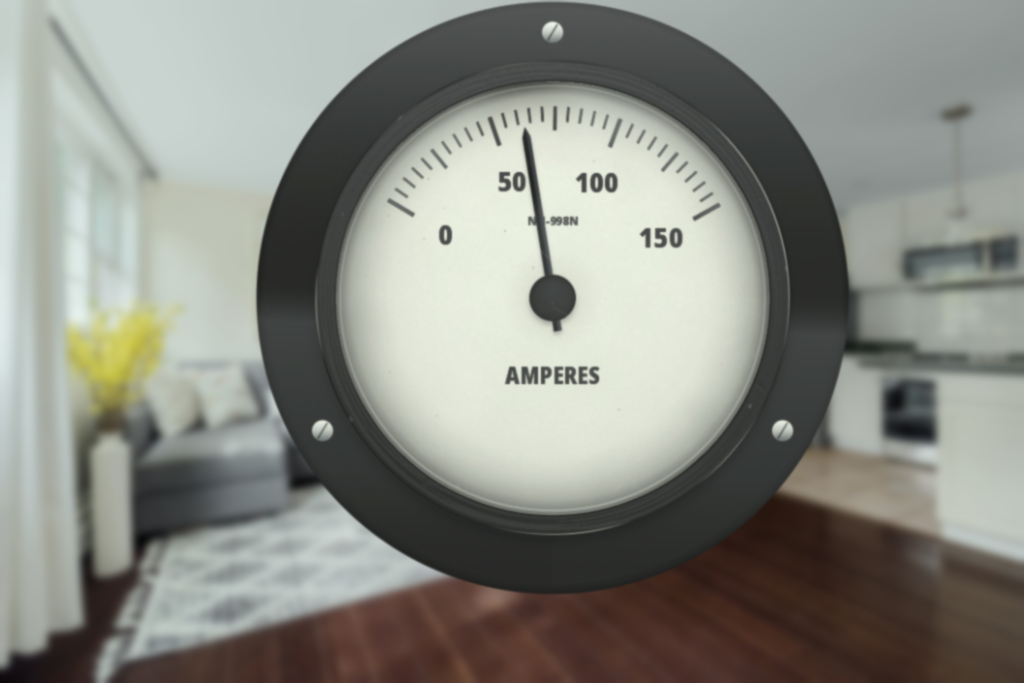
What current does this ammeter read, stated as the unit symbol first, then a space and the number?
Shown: A 62.5
